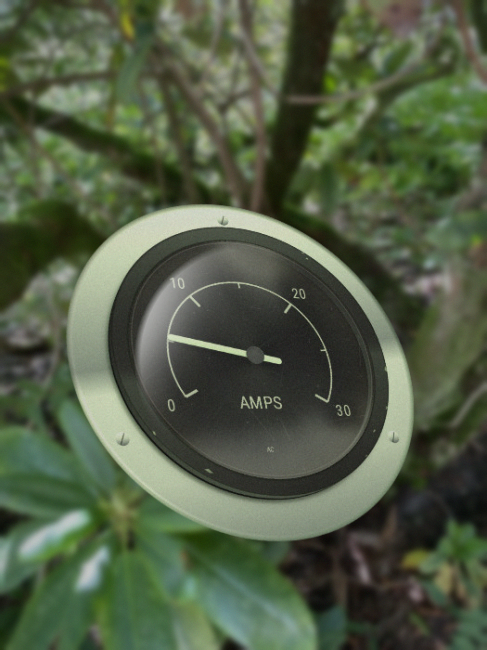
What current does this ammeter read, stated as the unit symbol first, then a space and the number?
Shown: A 5
